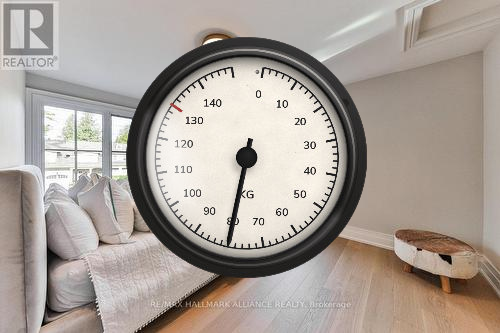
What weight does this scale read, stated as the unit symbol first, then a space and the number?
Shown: kg 80
